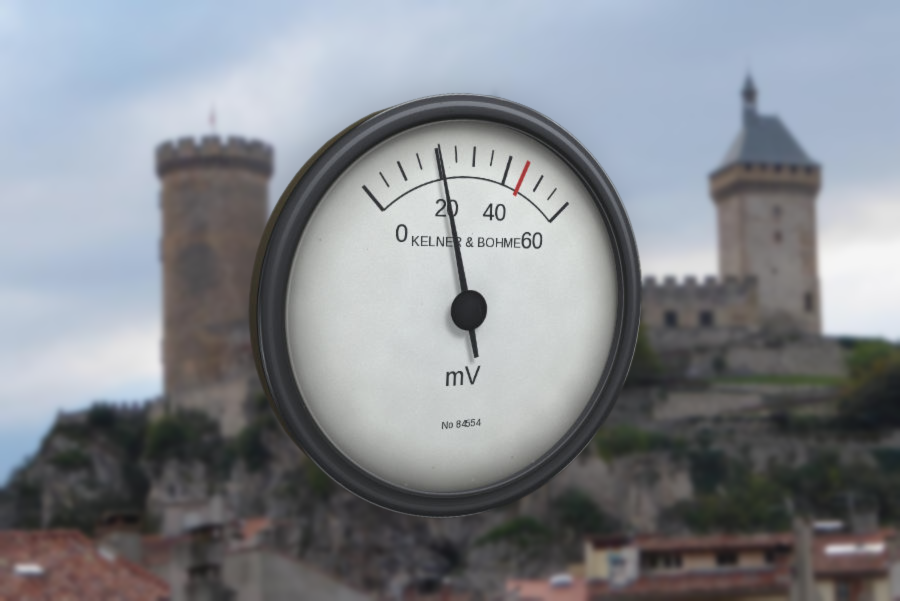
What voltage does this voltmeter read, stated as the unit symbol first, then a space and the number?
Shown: mV 20
